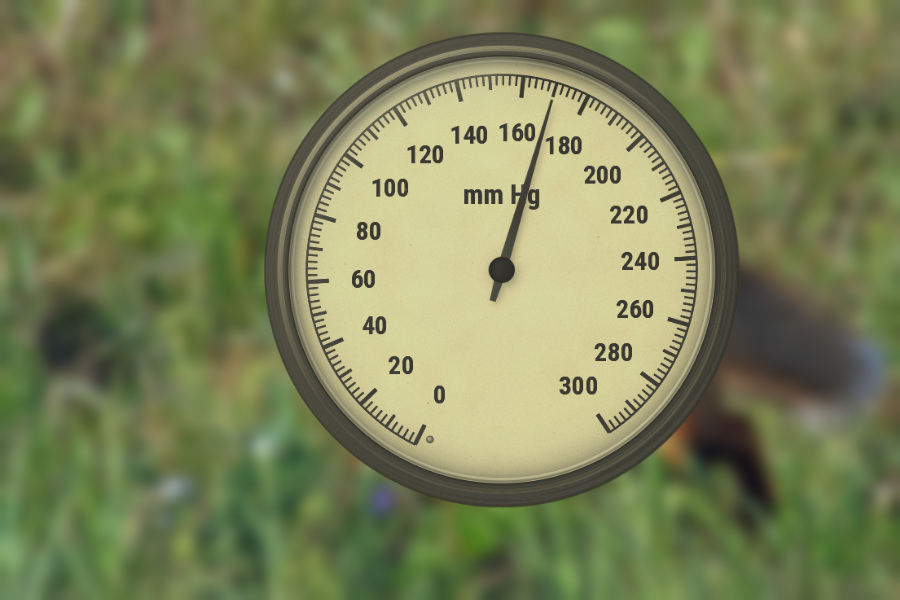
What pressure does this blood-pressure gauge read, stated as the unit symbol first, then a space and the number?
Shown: mmHg 170
